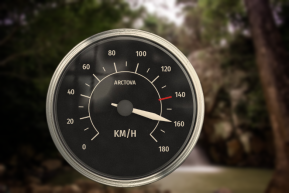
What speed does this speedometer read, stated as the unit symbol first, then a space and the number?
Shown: km/h 160
